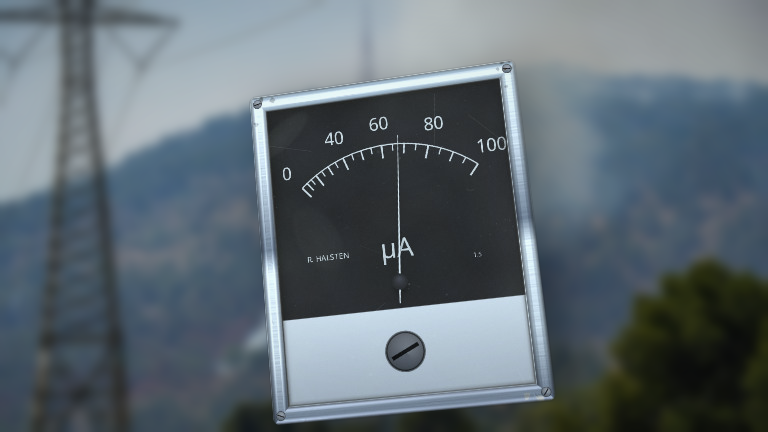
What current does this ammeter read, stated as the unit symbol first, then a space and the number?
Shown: µA 67.5
